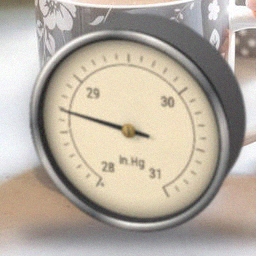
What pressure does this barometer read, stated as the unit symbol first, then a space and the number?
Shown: inHg 28.7
